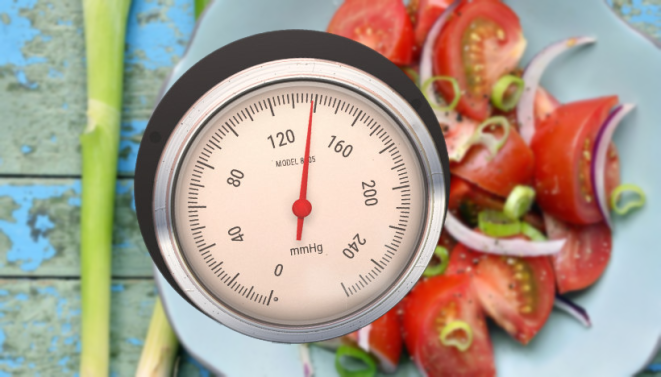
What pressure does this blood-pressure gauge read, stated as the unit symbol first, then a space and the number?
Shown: mmHg 138
